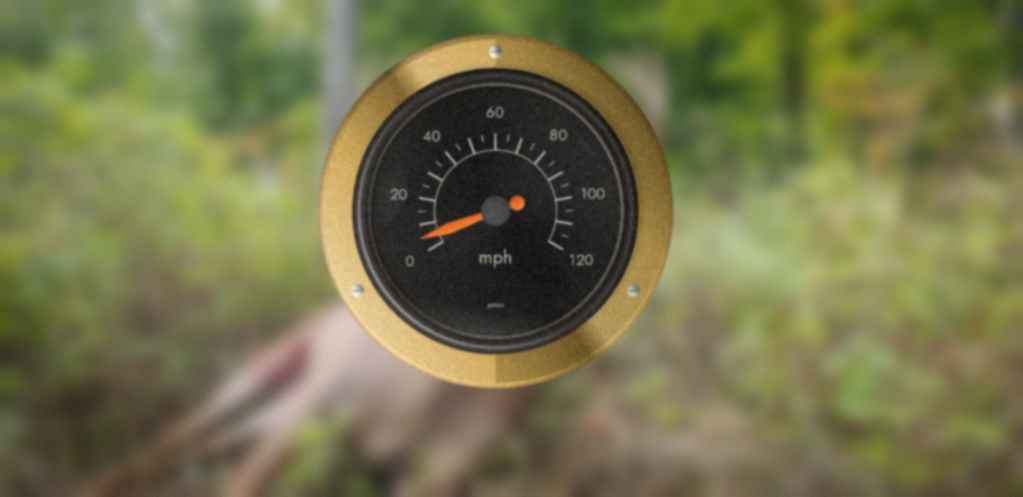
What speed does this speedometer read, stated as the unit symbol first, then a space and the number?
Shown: mph 5
